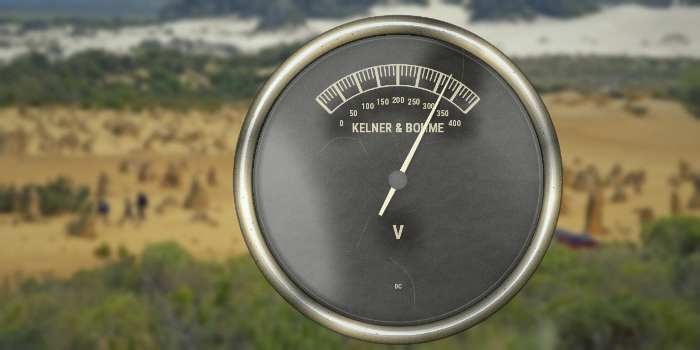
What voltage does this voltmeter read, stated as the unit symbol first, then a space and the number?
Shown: V 320
